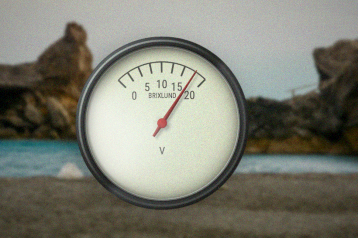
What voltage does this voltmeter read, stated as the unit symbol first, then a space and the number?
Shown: V 17.5
